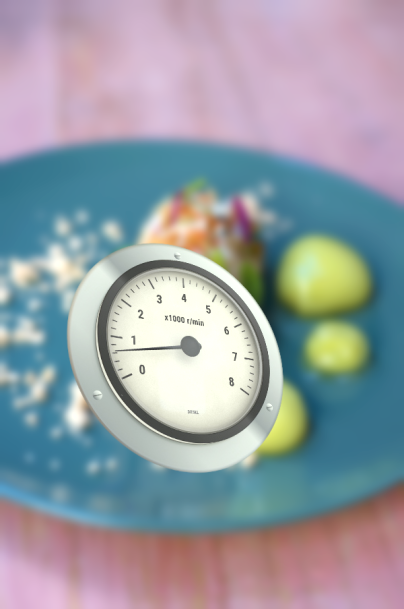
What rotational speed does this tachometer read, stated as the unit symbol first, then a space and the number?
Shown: rpm 600
